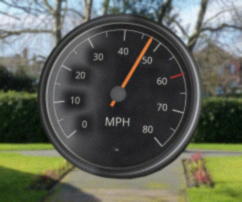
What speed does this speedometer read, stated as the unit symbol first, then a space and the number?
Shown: mph 47.5
